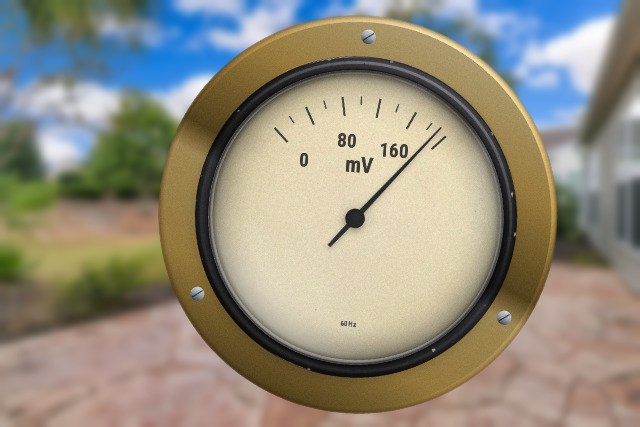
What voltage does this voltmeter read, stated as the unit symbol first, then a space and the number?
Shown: mV 190
